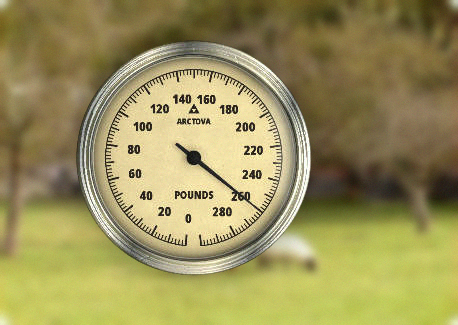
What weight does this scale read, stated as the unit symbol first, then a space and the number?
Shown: lb 260
